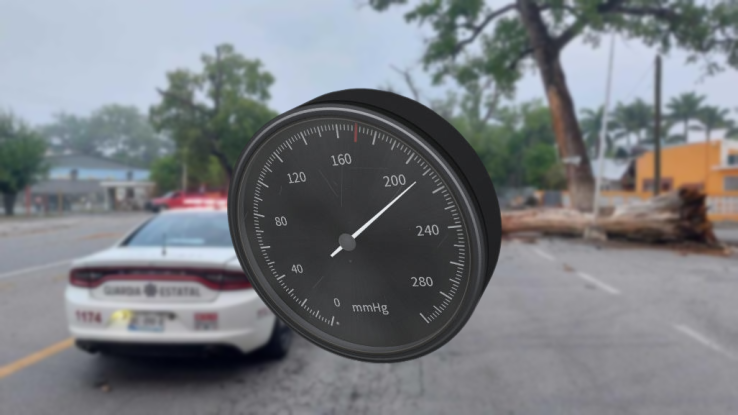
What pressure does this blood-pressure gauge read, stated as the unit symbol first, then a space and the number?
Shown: mmHg 210
